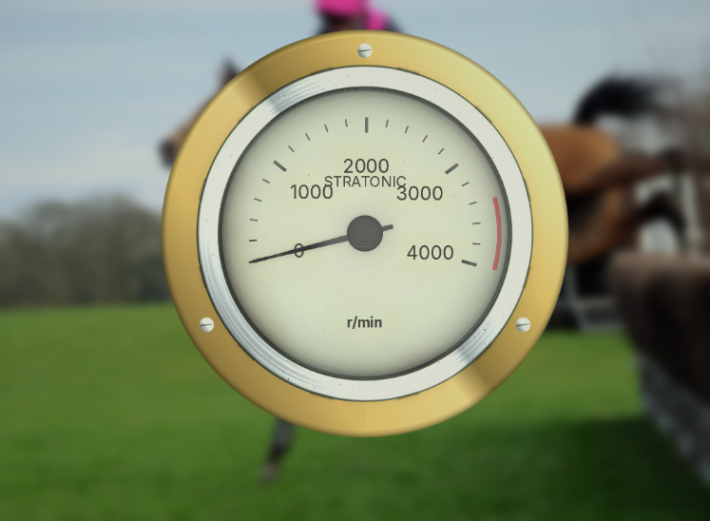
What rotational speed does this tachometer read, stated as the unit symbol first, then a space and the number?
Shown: rpm 0
